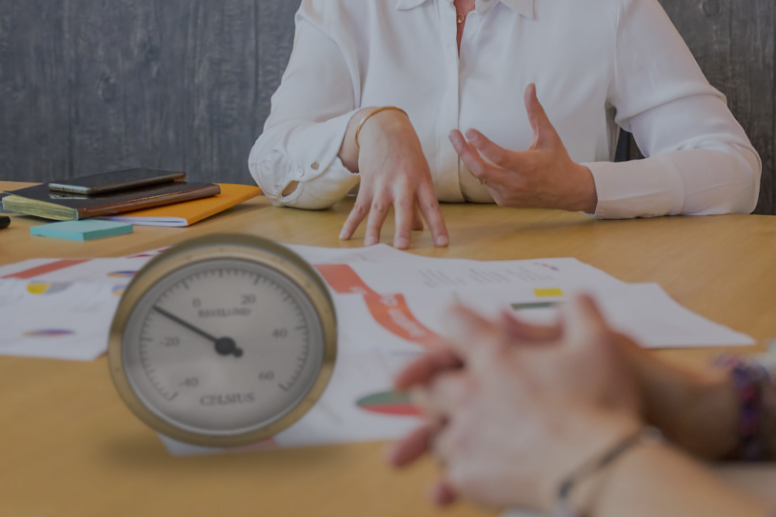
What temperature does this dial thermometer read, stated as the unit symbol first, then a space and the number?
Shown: °C -10
